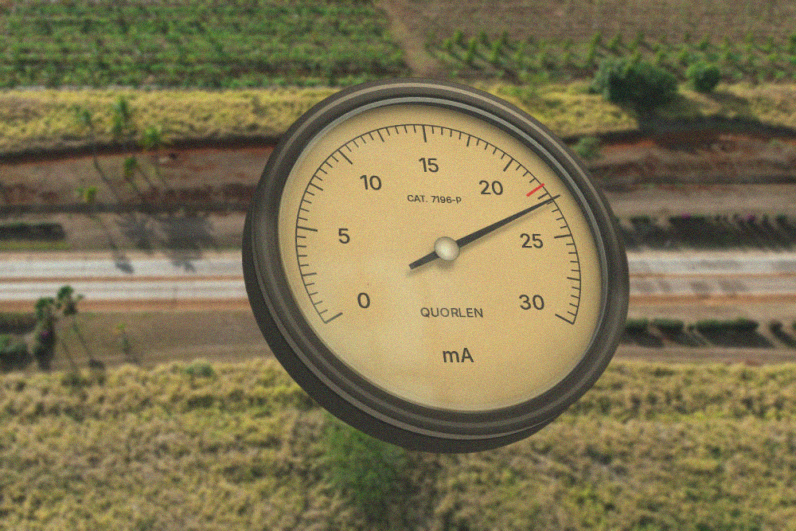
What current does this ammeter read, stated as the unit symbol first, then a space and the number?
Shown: mA 23
